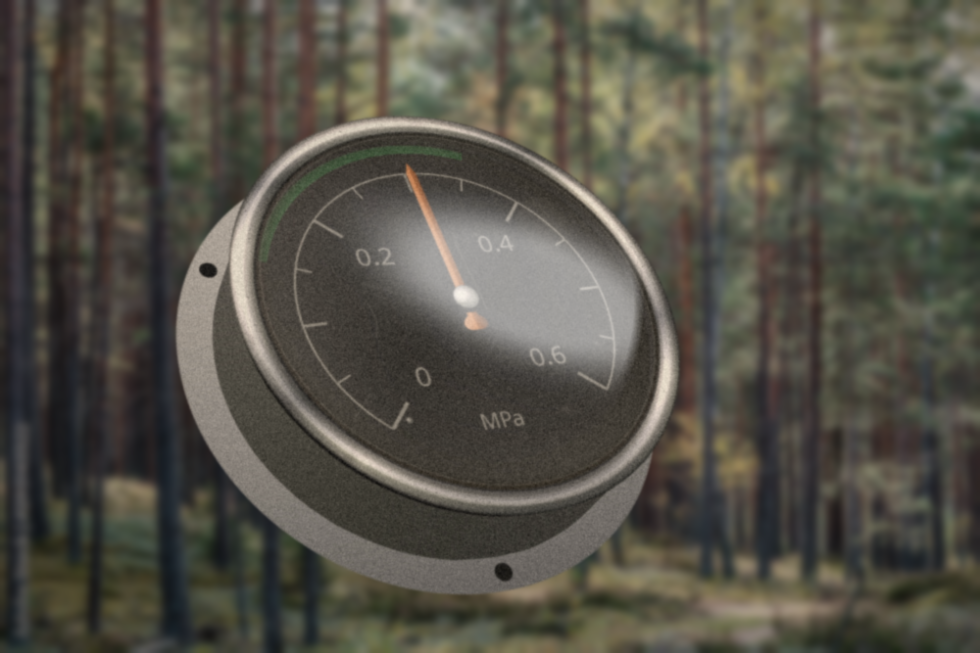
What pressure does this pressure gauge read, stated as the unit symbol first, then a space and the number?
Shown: MPa 0.3
